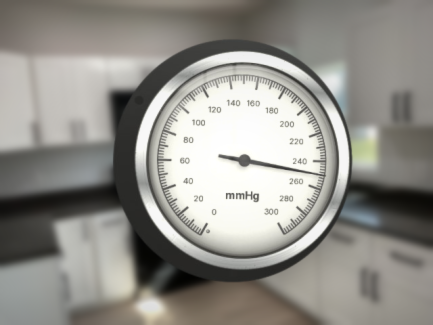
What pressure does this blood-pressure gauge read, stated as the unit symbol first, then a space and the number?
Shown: mmHg 250
